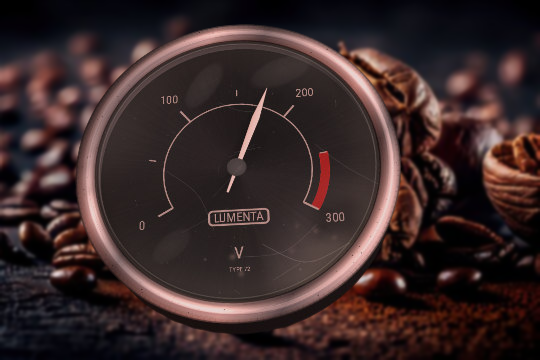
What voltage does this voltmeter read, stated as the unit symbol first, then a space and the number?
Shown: V 175
